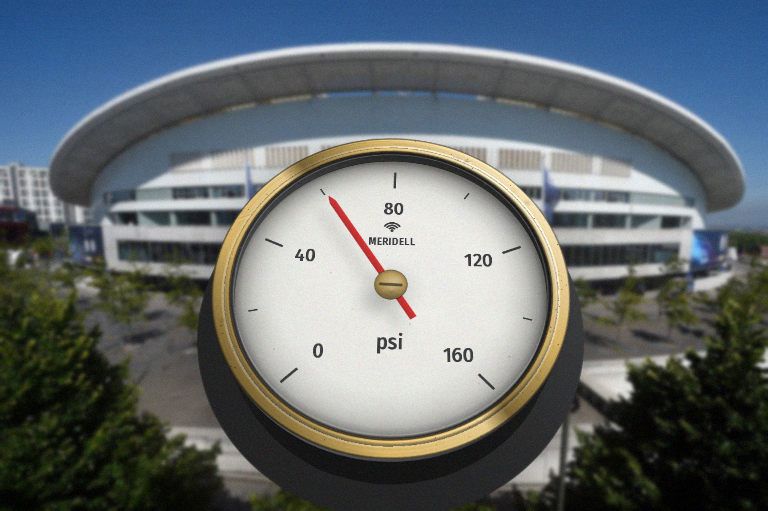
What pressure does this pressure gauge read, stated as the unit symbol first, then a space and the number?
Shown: psi 60
